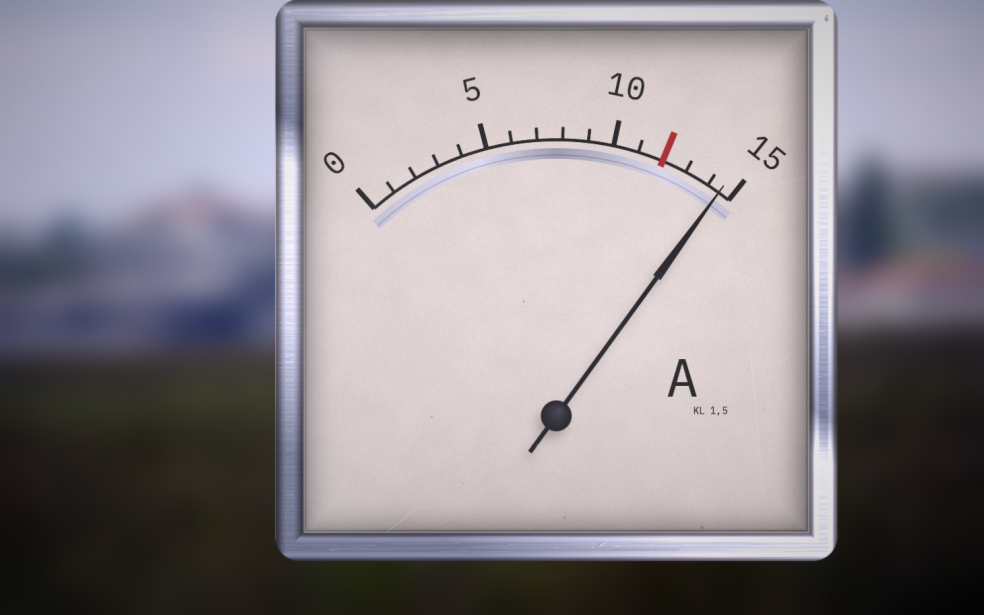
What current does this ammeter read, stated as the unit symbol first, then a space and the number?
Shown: A 14.5
